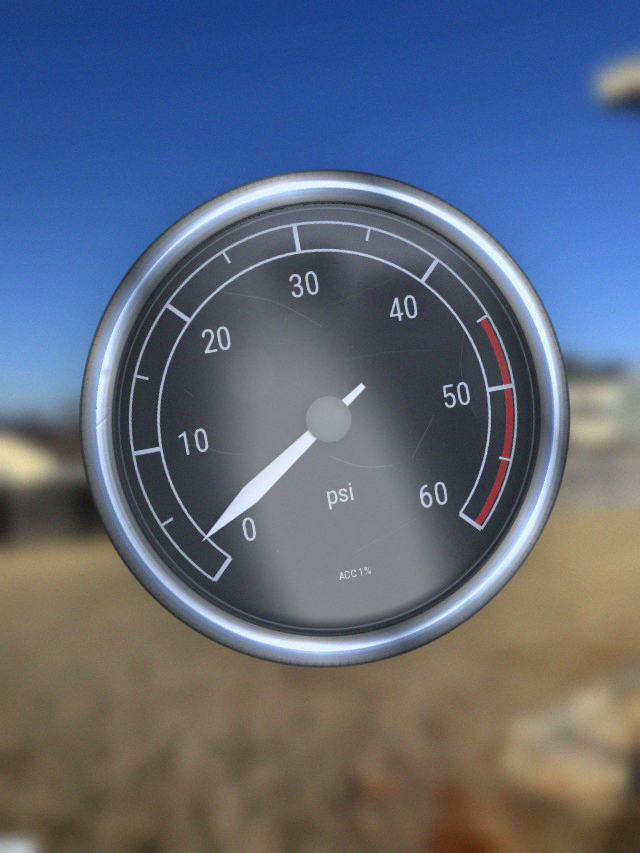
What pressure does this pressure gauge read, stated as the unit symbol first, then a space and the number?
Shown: psi 2.5
